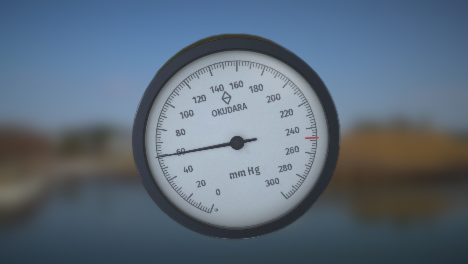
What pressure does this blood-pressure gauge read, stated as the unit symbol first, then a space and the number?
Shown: mmHg 60
